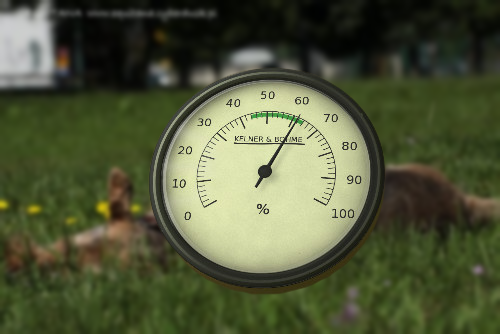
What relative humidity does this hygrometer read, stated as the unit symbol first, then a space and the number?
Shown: % 62
